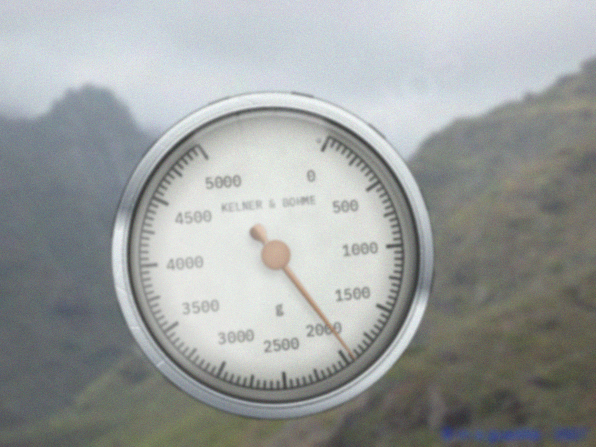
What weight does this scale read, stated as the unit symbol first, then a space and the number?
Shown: g 1950
